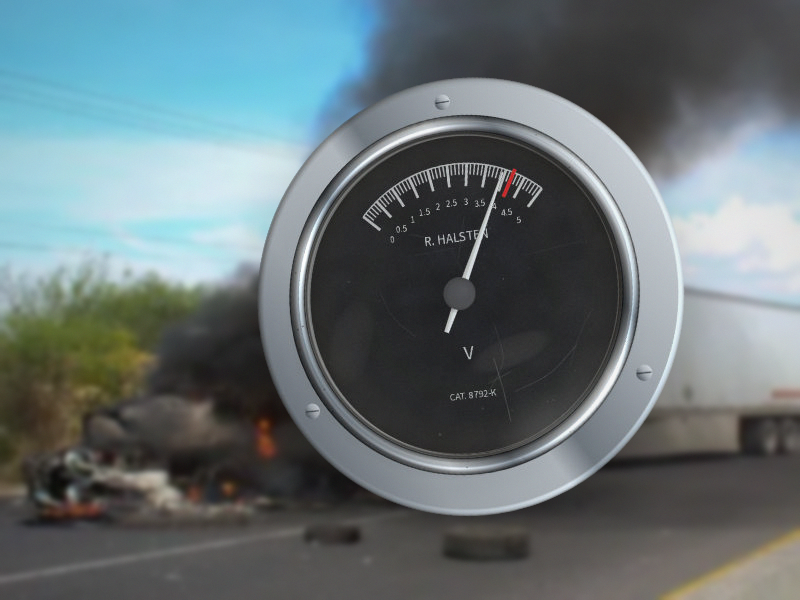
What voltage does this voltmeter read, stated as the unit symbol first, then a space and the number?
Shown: V 4
